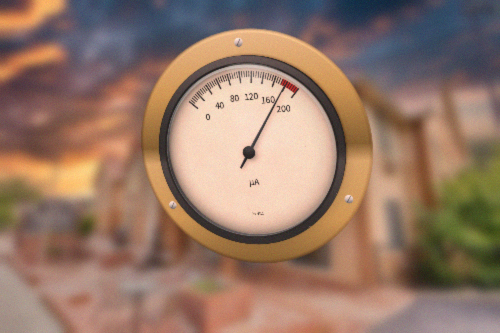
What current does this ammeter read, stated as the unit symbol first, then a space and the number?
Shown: µA 180
